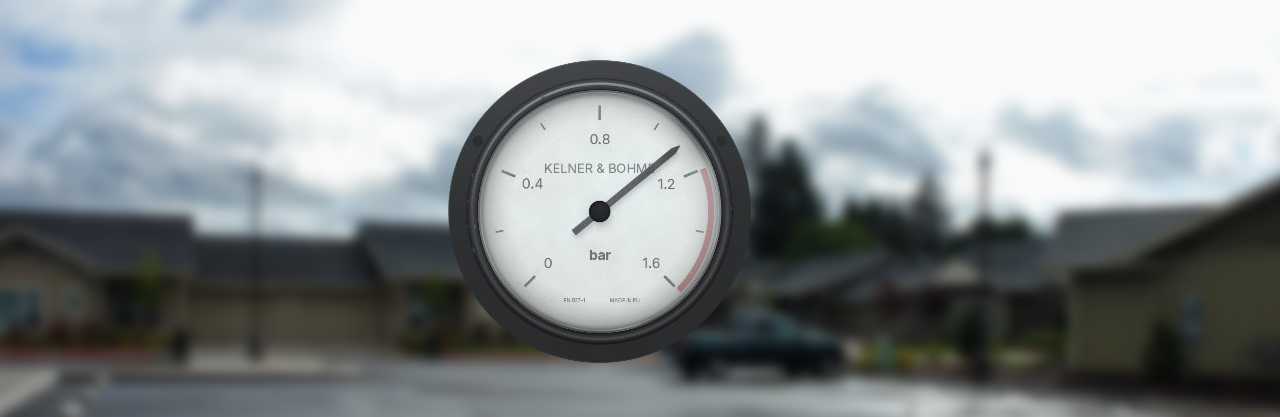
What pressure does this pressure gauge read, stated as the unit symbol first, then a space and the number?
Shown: bar 1.1
